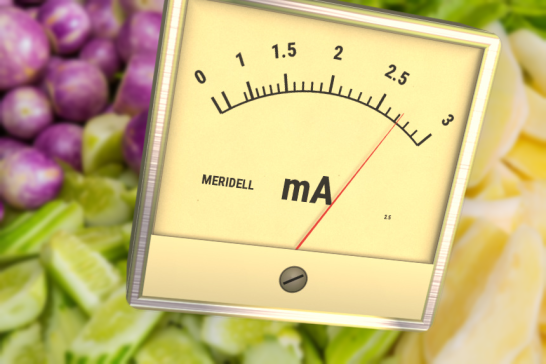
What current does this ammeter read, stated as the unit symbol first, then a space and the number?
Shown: mA 2.7
